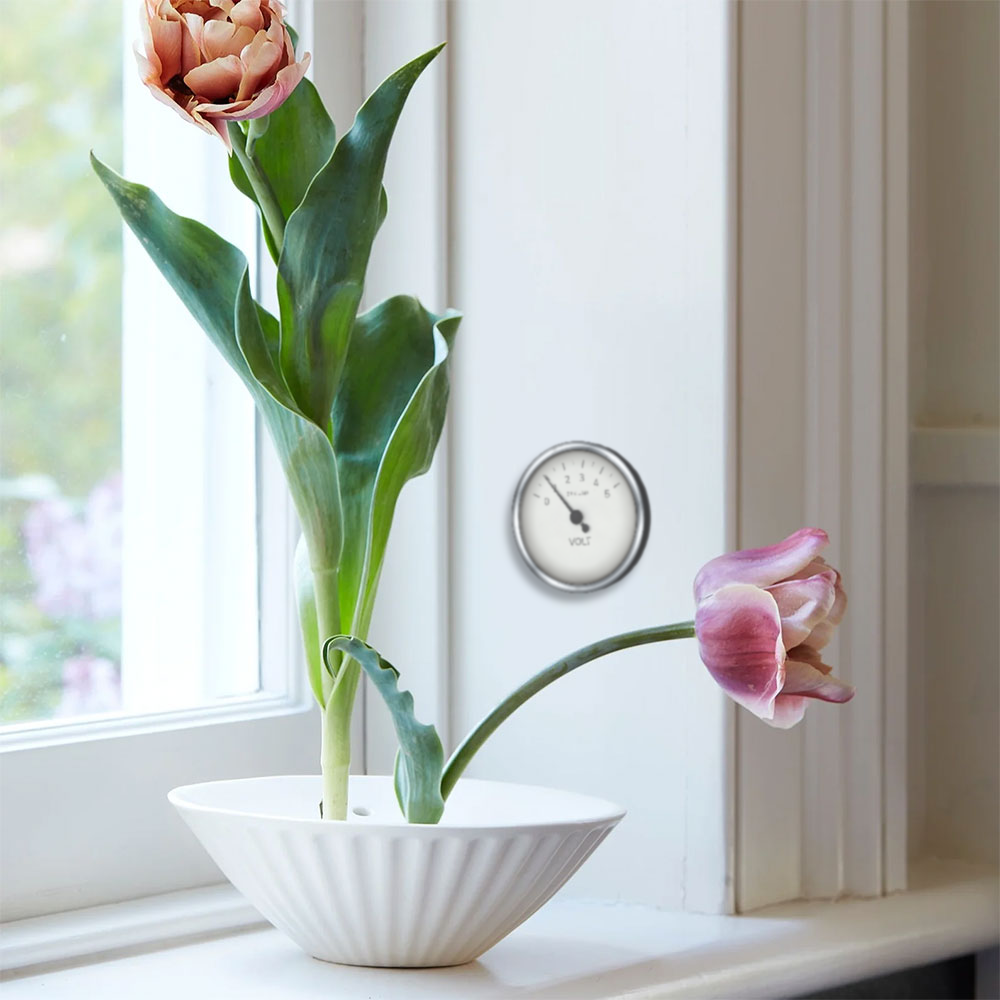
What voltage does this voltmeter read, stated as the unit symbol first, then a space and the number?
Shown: V 1
